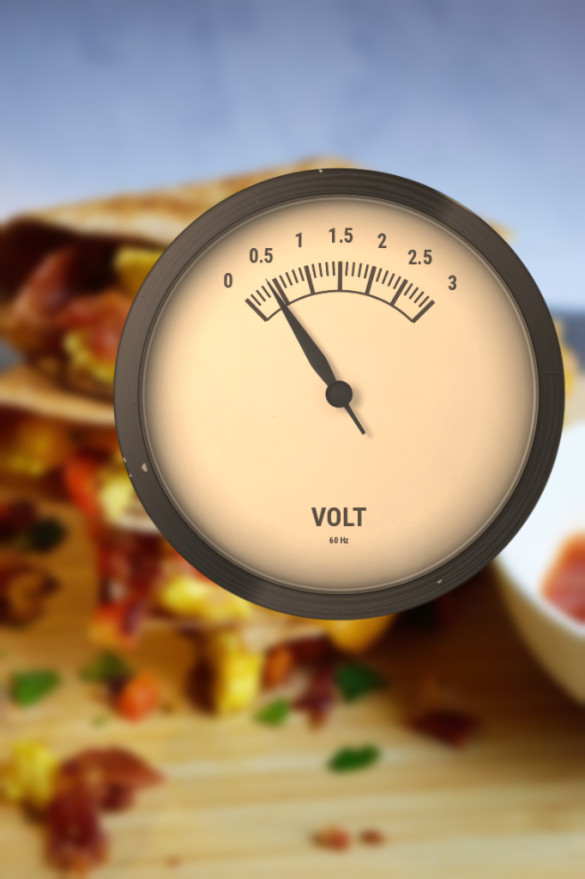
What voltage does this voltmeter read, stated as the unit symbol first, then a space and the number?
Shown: V 0.4
